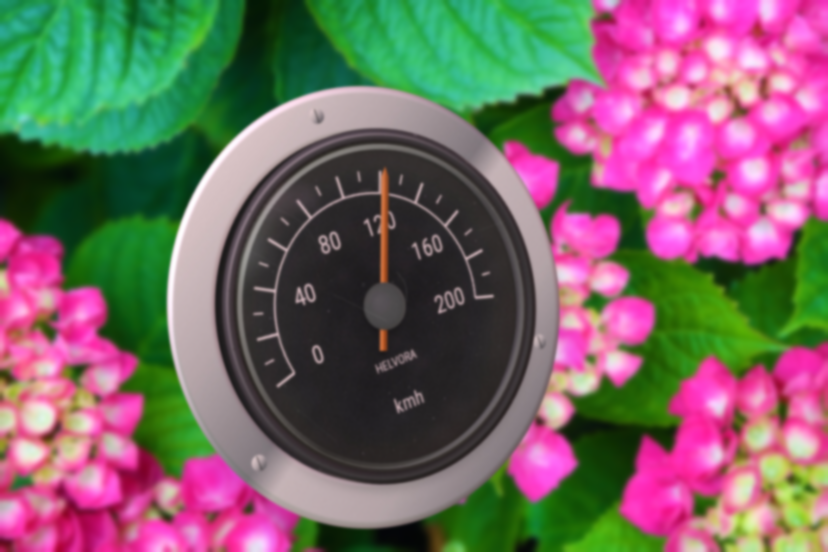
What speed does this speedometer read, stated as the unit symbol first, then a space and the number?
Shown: km/h 120
